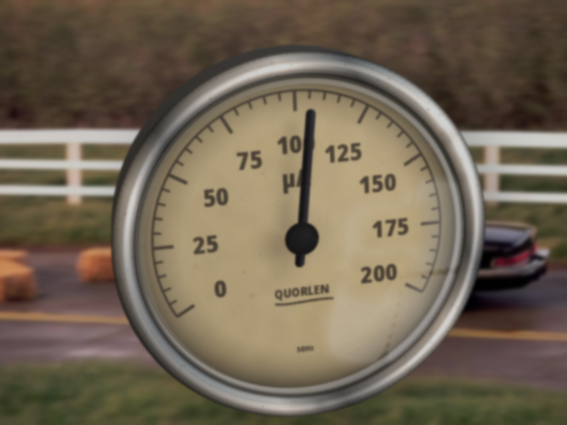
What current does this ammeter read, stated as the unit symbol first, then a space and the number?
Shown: µA 105
